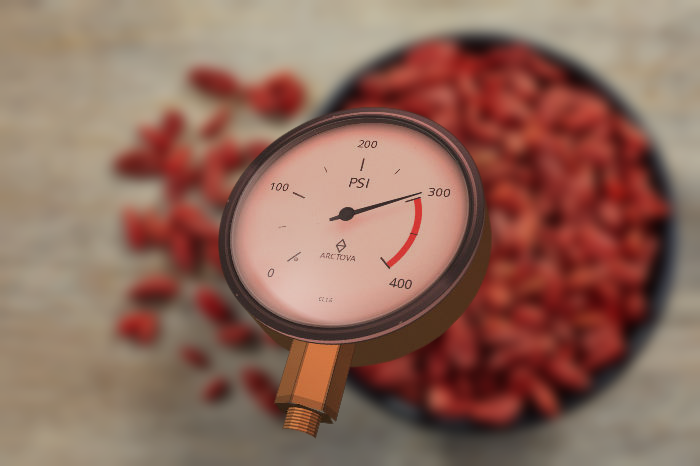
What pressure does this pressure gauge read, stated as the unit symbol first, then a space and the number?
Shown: psi 300
